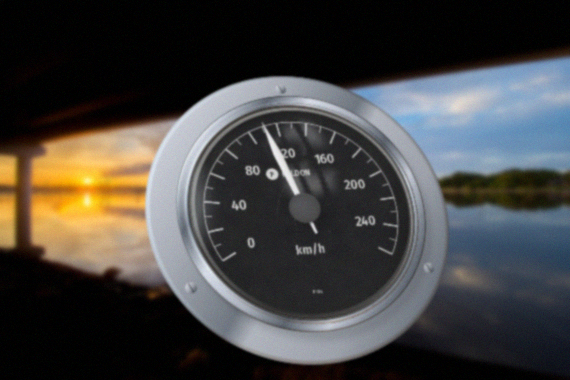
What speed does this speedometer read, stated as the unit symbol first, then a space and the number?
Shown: km/h 110
